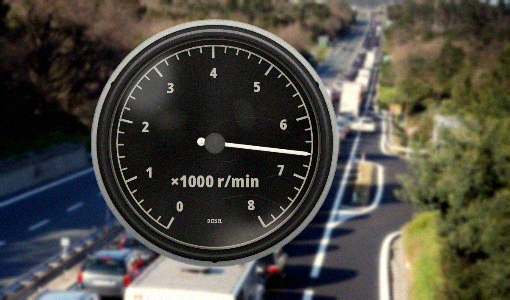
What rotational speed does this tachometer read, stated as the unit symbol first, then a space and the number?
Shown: rpm 6600
